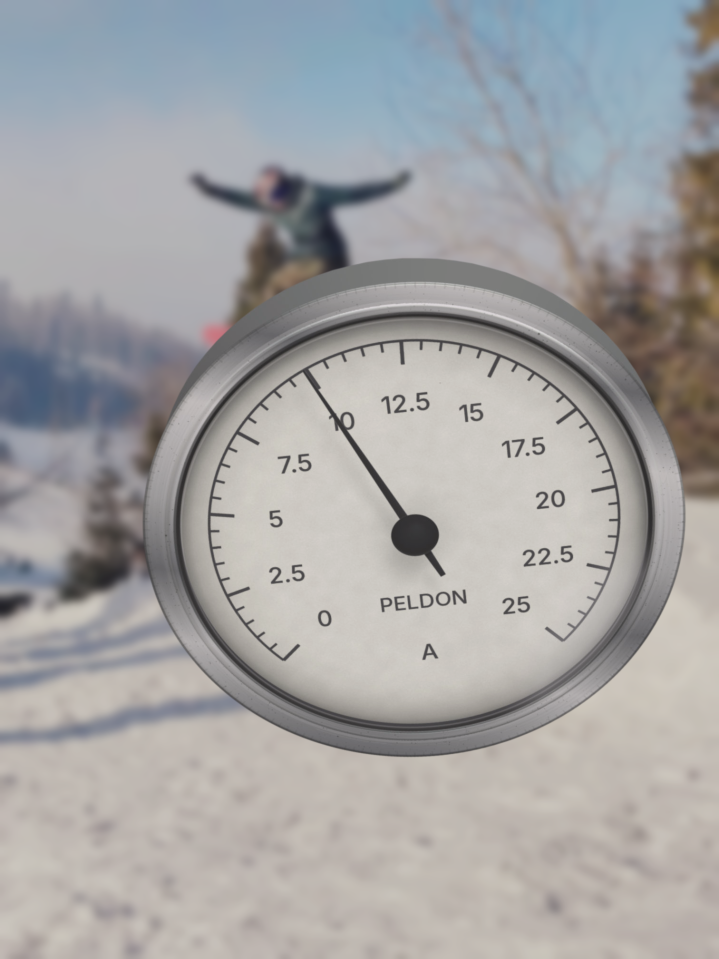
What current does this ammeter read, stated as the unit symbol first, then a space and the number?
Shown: A 10
